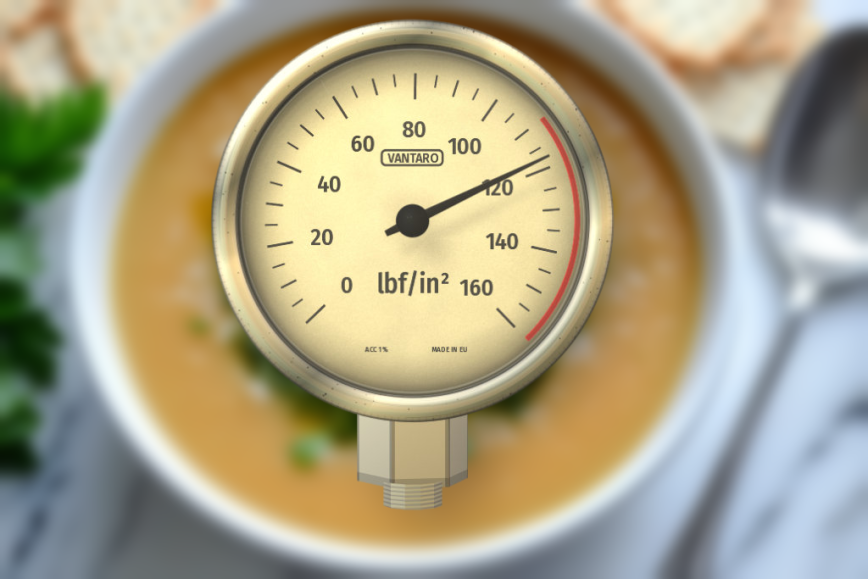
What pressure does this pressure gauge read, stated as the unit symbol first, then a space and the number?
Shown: psi 117.5
